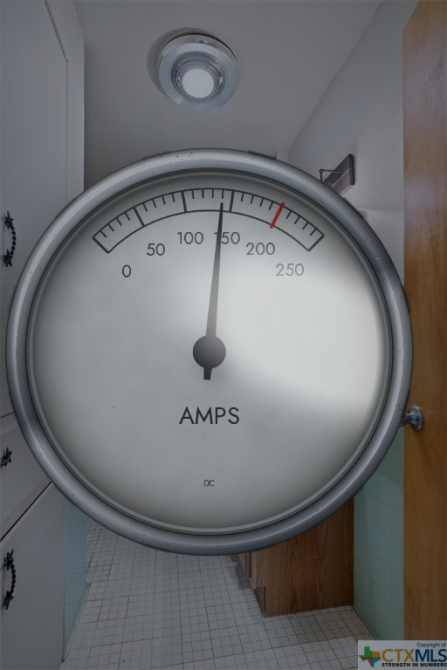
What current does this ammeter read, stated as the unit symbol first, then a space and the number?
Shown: A 140
